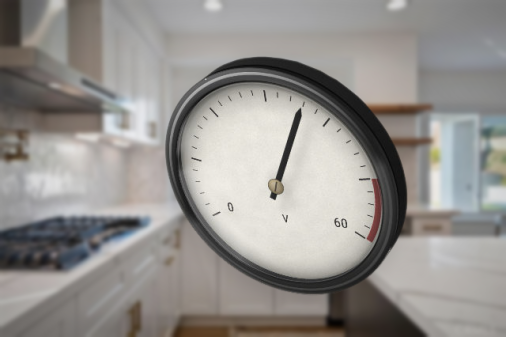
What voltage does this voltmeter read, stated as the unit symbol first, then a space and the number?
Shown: V 36
